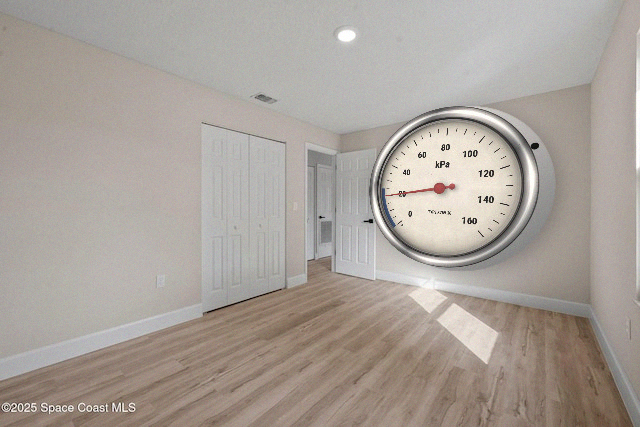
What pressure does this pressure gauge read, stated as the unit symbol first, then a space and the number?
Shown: kPa 20
